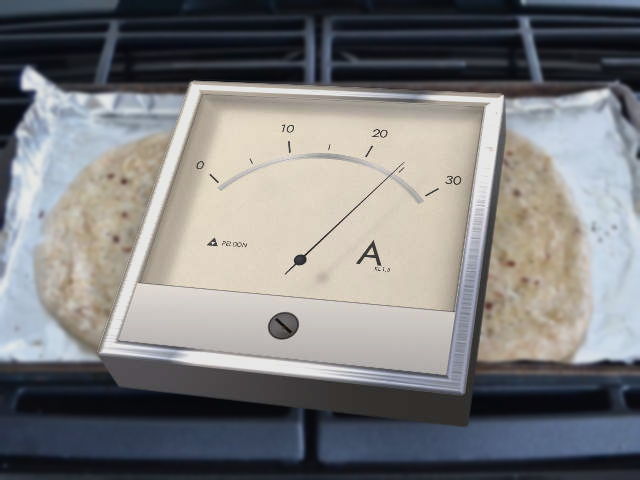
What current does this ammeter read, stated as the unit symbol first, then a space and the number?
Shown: A 25
